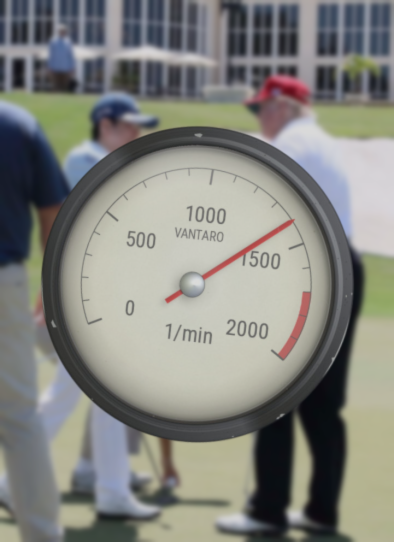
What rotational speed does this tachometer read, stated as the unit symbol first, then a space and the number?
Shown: rpm 1400
